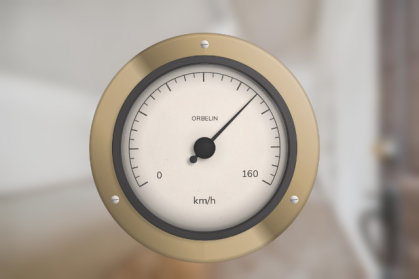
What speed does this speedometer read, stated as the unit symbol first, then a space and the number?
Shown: km/h 110
